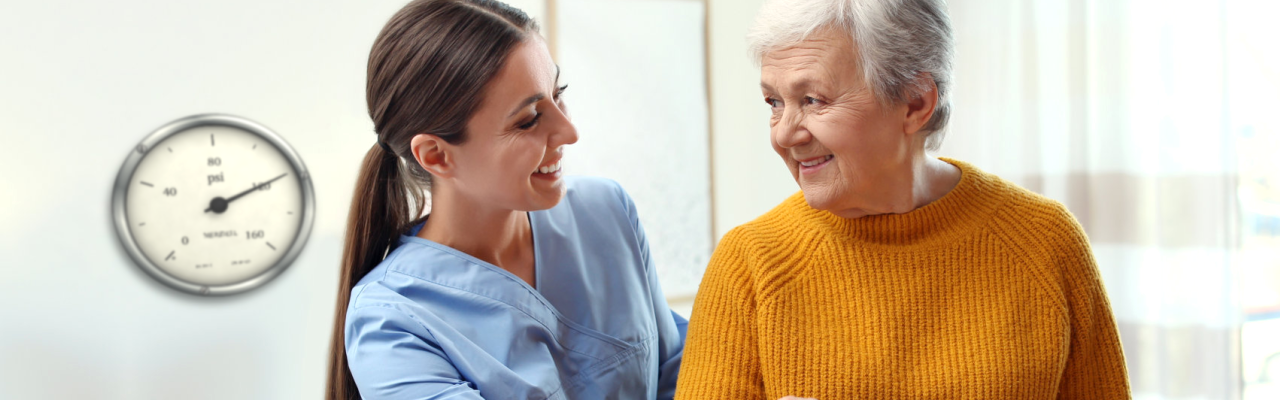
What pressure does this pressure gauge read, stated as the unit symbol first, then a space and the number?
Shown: psi 120
